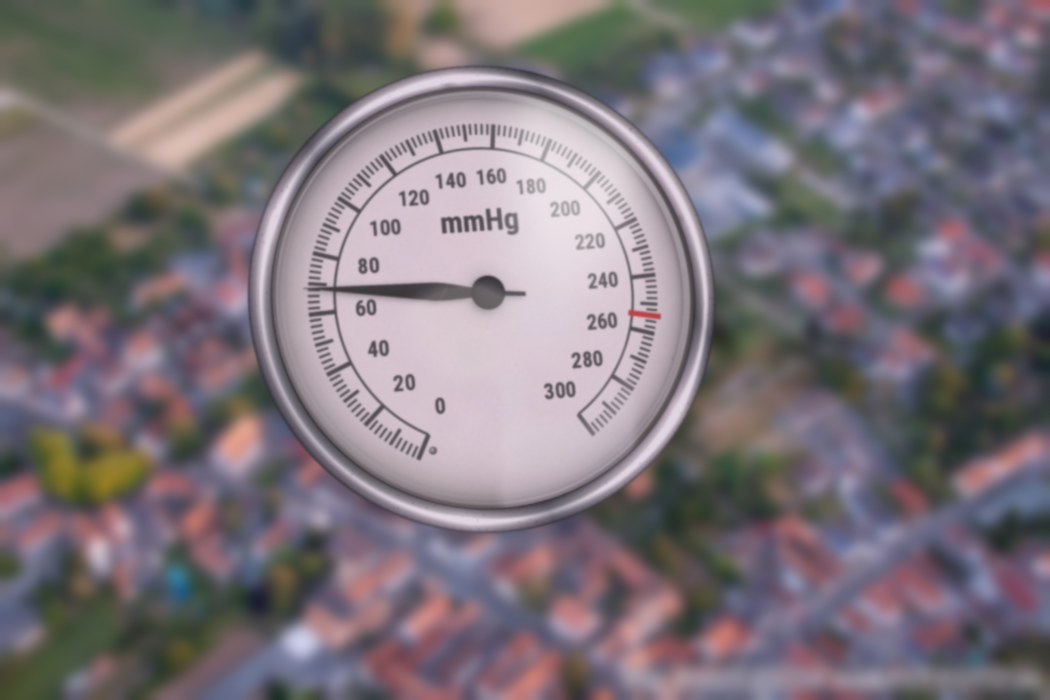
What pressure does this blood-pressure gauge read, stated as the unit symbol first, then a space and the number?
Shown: mmHg 68
